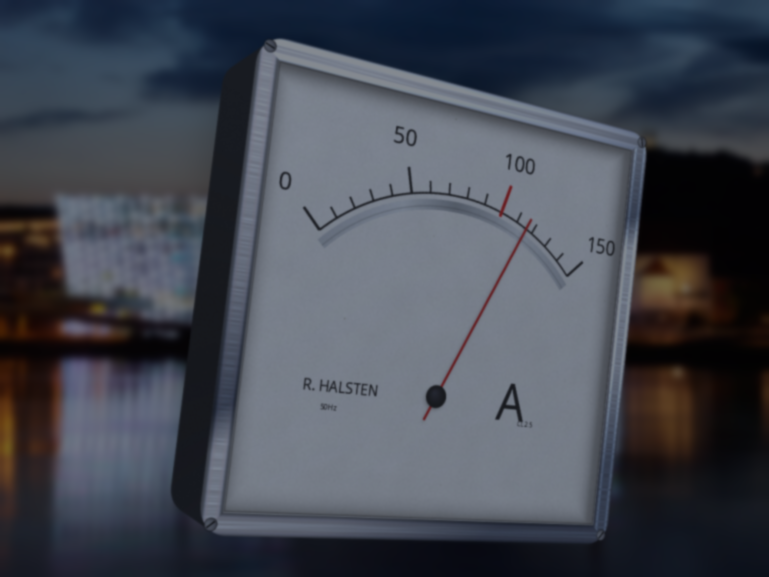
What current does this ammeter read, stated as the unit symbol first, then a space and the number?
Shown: A 115
